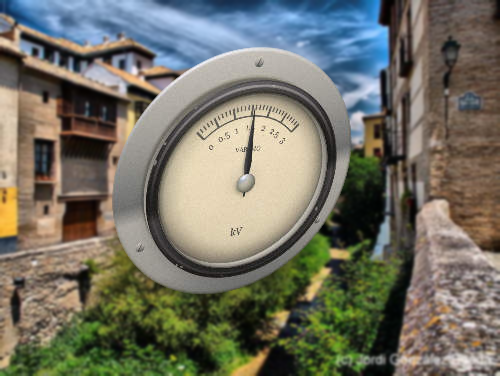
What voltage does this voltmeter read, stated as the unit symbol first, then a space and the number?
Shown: kV 1.5
